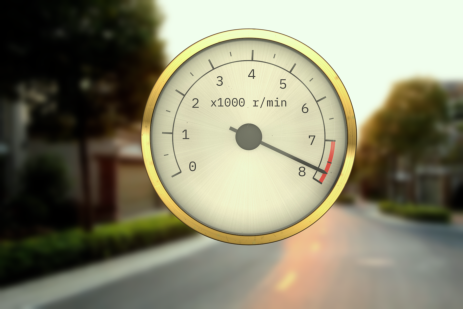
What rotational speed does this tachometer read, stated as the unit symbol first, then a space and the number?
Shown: rpm 7750
